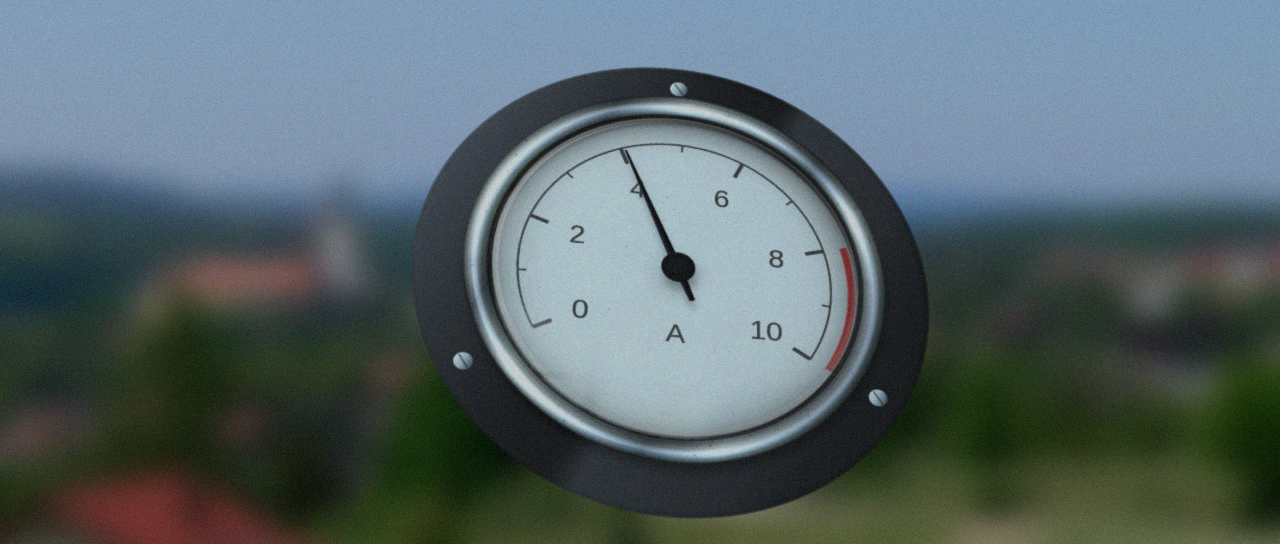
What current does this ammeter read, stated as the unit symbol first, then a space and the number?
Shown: A 4
